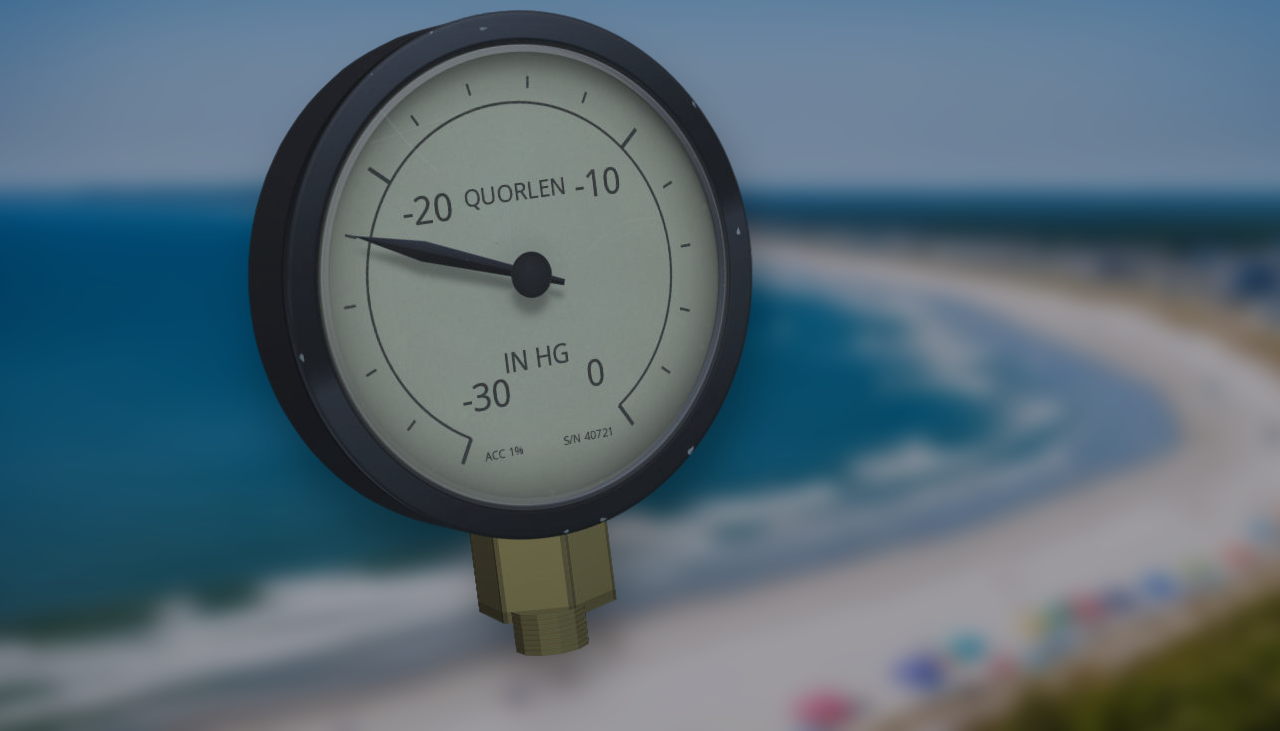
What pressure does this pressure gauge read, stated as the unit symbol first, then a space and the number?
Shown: inHg -22
